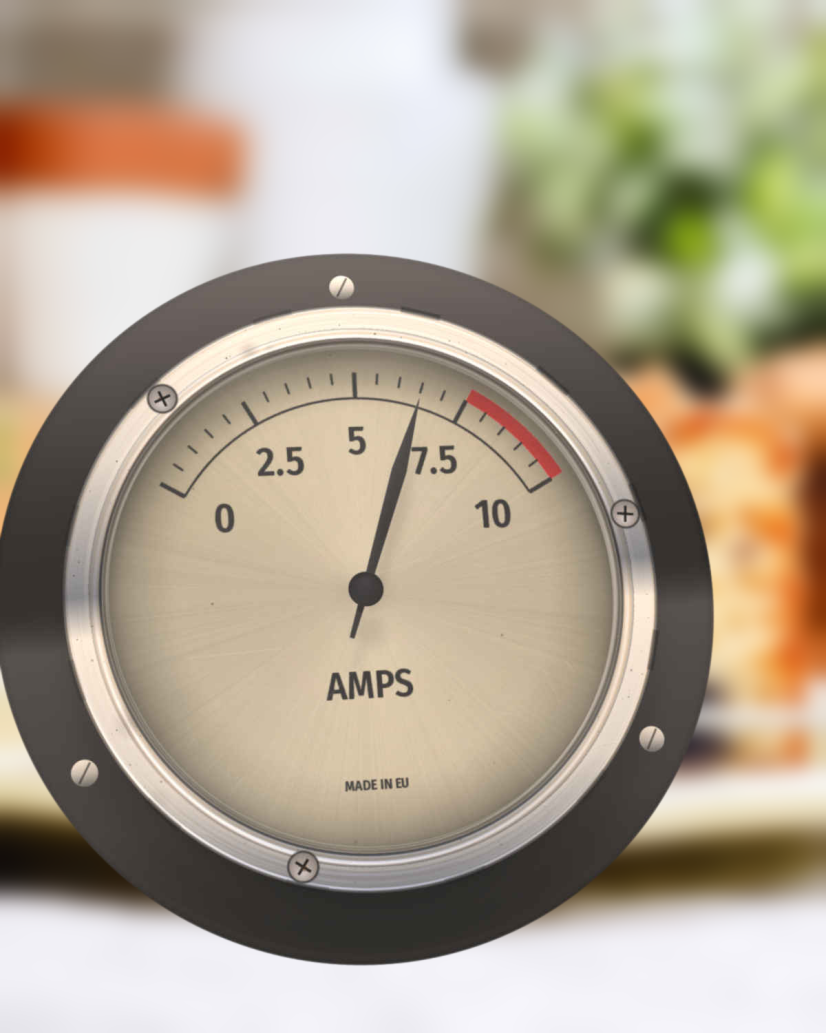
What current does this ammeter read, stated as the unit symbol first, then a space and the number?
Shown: A 6.5
